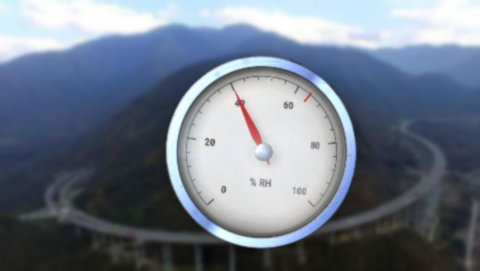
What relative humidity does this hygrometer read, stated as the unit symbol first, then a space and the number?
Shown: % 40
